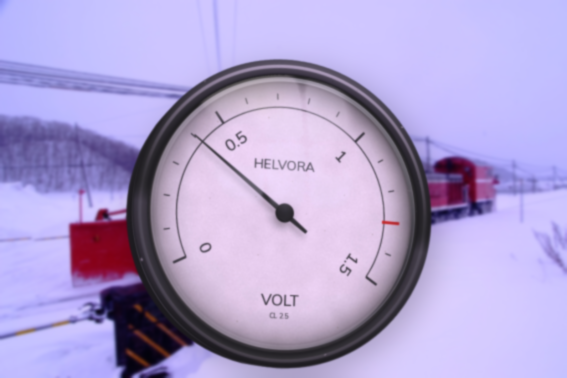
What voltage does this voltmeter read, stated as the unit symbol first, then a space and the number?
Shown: V 0.4
